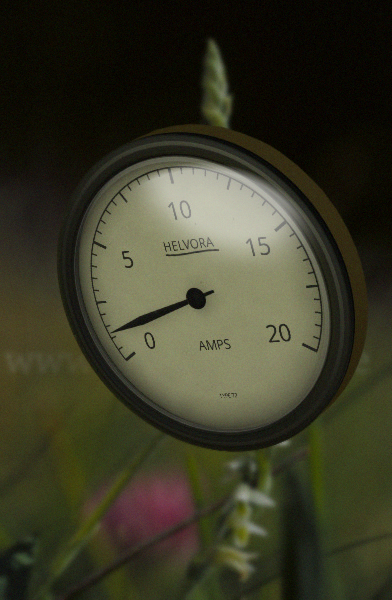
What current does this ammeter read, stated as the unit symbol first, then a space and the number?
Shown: A 1.25
